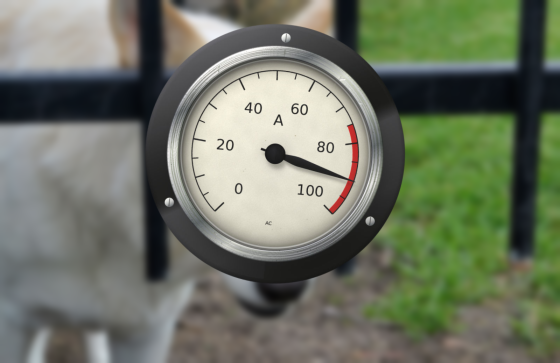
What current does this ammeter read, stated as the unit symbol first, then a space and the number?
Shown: A 90
